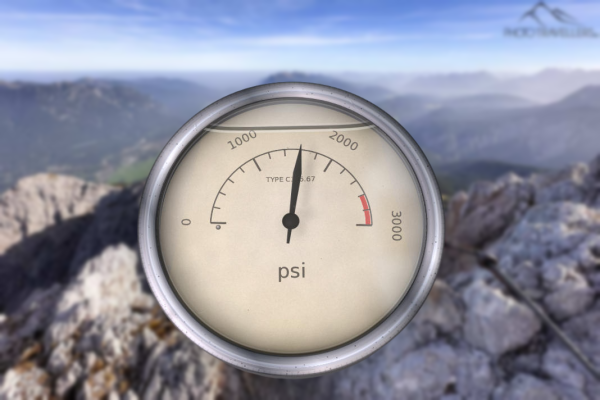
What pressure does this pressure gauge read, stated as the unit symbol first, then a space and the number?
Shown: psi 1600
